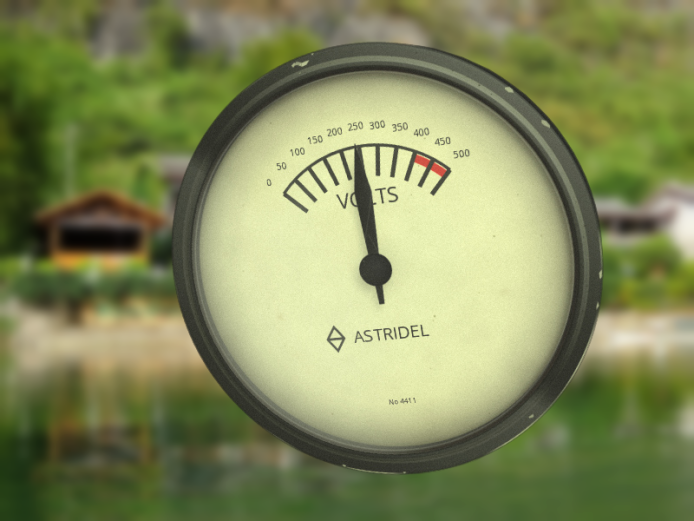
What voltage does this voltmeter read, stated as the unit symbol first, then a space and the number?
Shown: V 250
